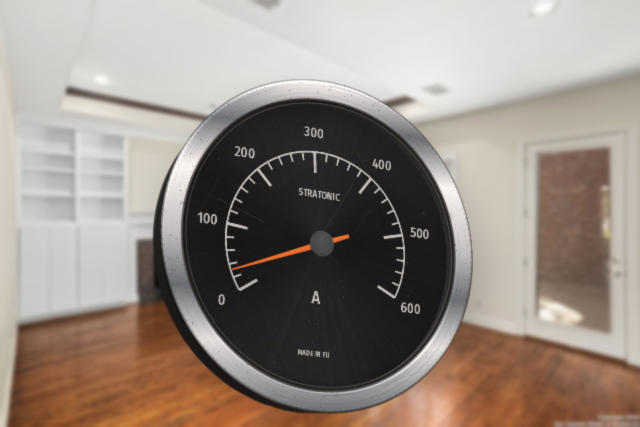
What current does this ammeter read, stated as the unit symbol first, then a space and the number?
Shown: A 30
